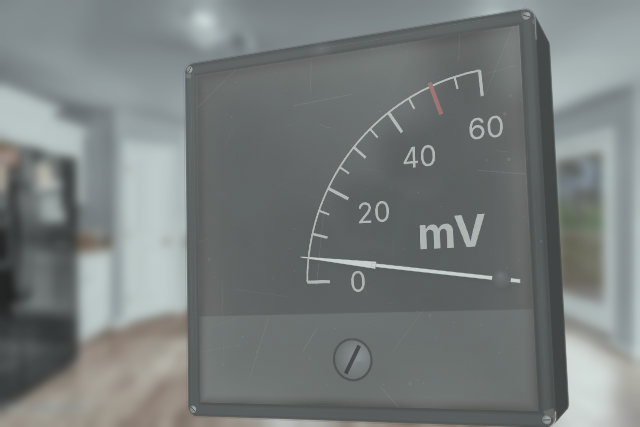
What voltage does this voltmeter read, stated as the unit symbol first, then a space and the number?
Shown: mV 5
